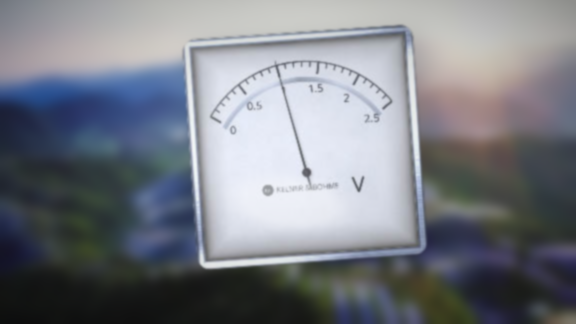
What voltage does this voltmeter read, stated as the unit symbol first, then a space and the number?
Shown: V 1
